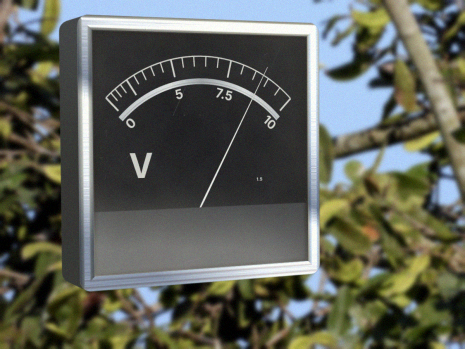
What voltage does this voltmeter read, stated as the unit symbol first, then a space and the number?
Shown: V 8.75
